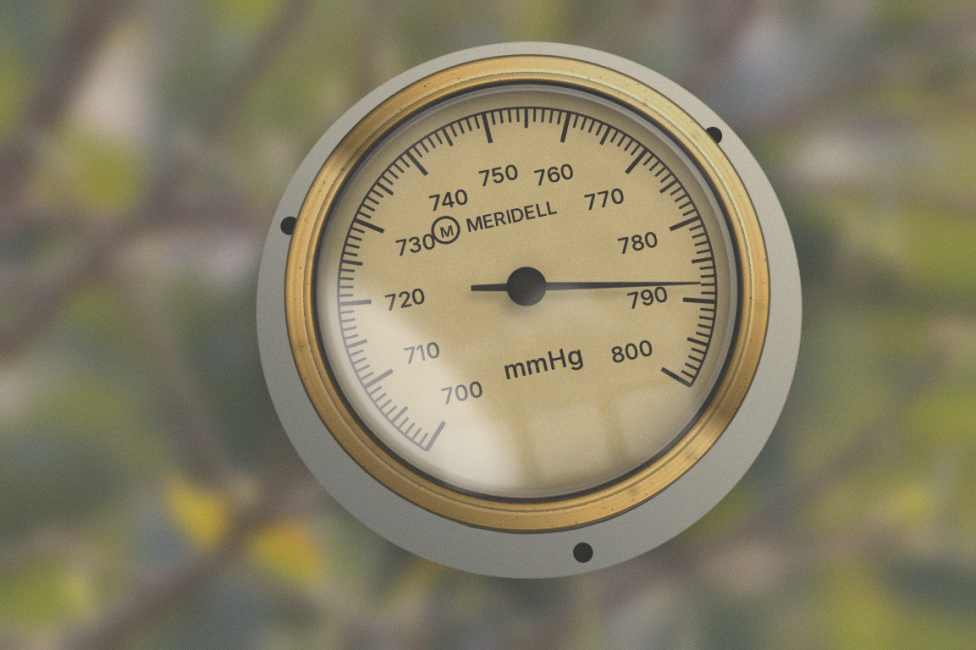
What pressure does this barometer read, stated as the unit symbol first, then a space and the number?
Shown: mmHg 788
